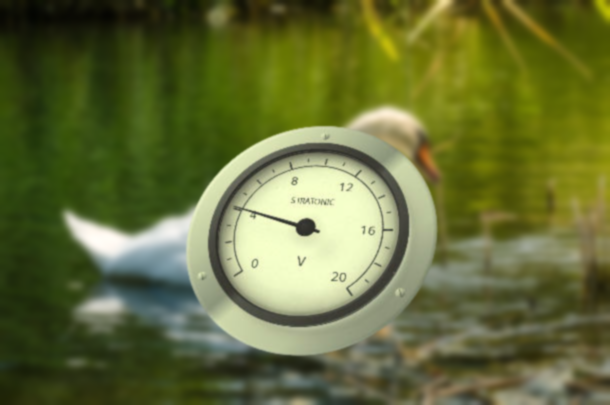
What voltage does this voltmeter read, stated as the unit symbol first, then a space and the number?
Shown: V 4
